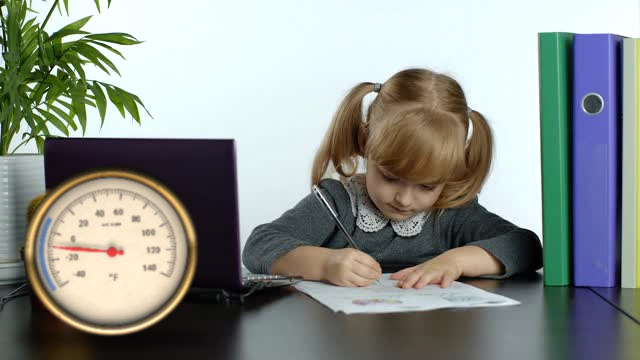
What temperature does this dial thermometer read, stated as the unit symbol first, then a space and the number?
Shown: °F -10
